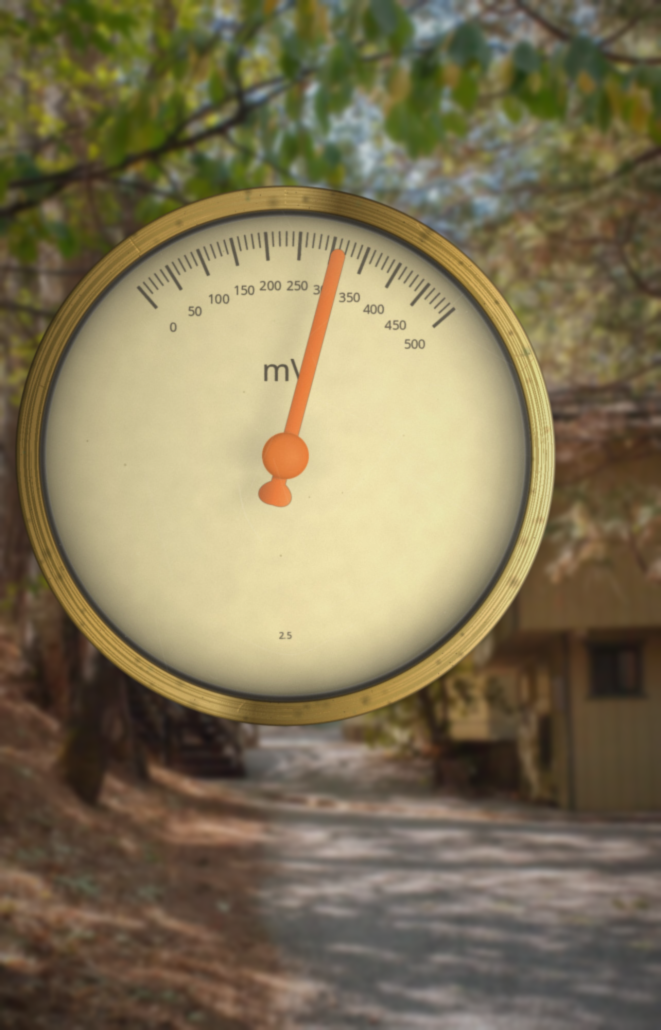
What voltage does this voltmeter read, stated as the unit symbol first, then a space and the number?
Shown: mV 310
